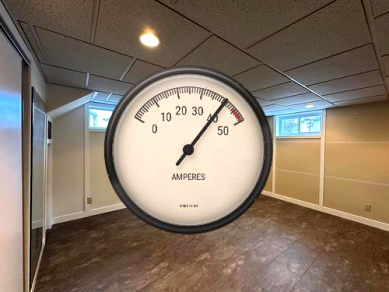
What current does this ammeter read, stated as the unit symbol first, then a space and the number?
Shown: A 40
